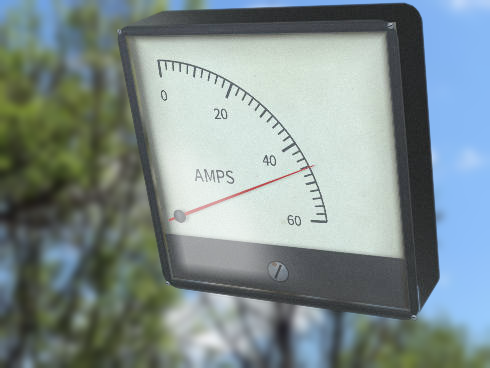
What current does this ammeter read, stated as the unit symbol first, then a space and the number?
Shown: A 46
